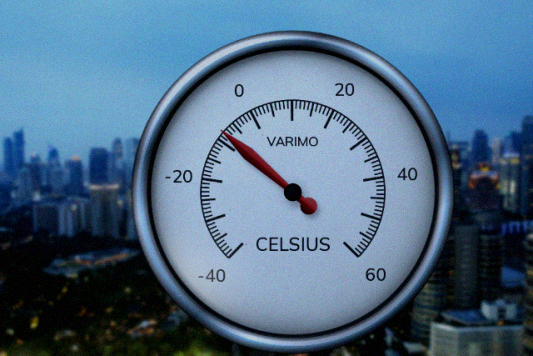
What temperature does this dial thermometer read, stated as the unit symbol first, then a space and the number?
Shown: °C -8
